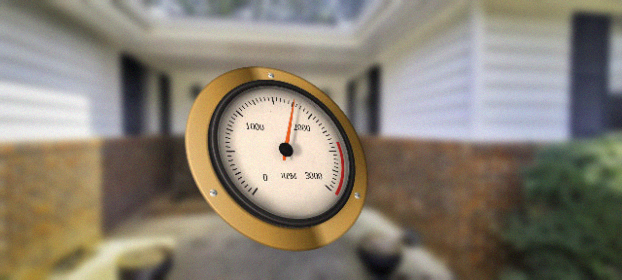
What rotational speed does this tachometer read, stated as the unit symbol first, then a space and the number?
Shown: rpm 1750
